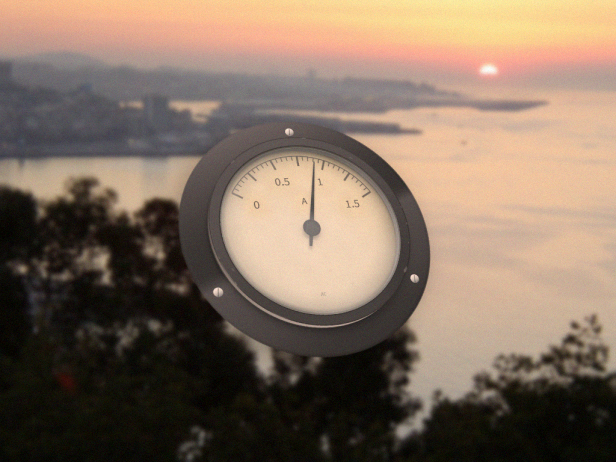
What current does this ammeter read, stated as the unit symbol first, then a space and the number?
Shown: A 0.9
